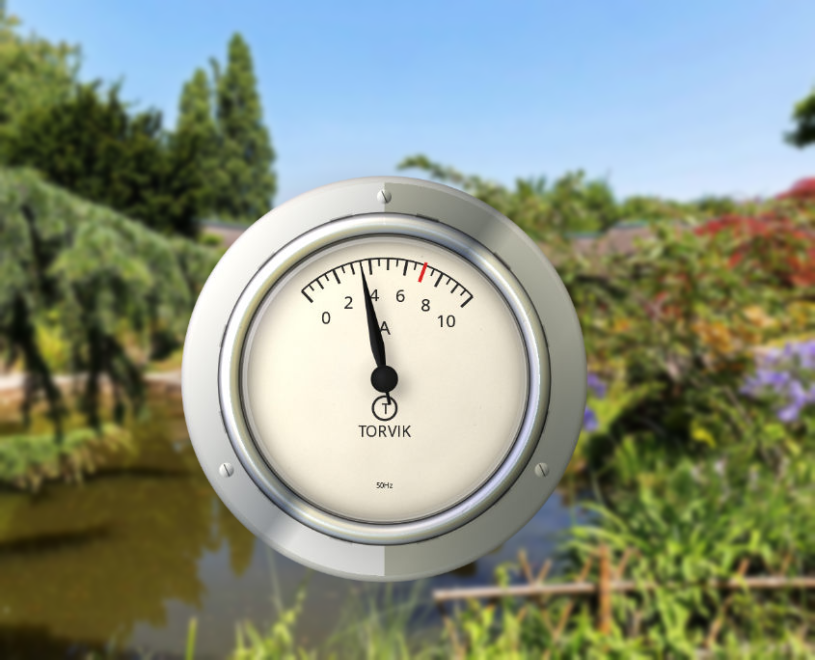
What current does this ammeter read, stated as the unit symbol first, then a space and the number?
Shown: A 3.5
